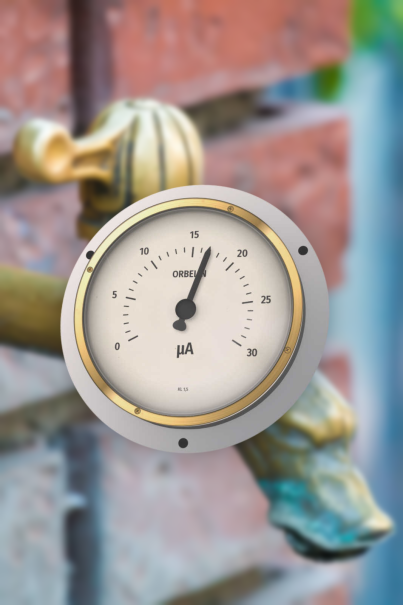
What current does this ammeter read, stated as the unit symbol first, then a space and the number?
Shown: µA 17
